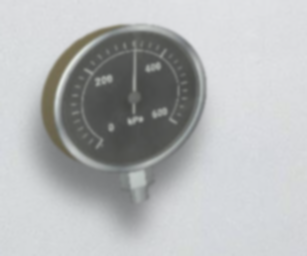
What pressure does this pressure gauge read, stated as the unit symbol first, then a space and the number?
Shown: kPa 320
